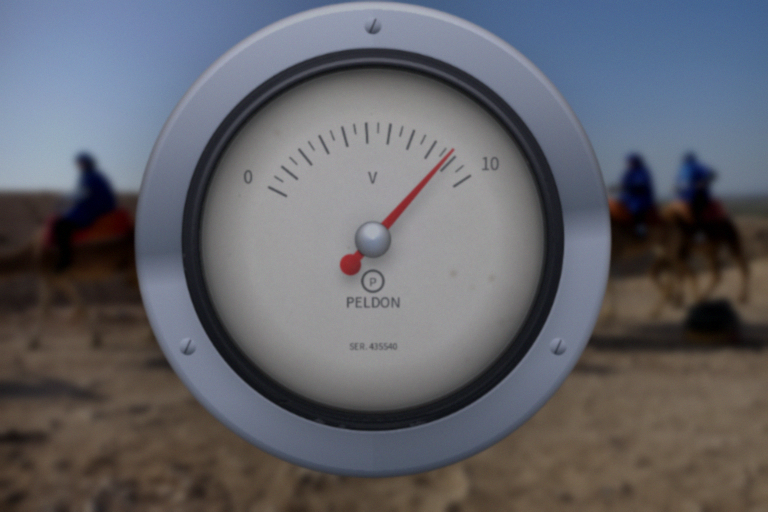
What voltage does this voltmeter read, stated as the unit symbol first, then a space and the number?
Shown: V 8.75
